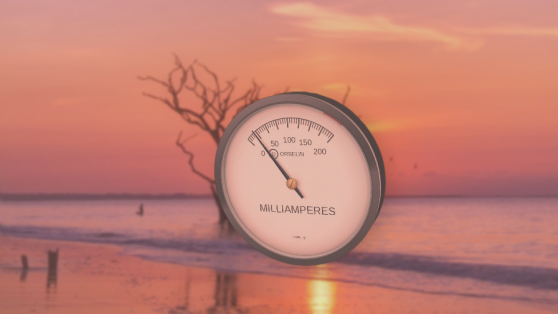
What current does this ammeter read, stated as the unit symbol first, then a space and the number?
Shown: mA 25
